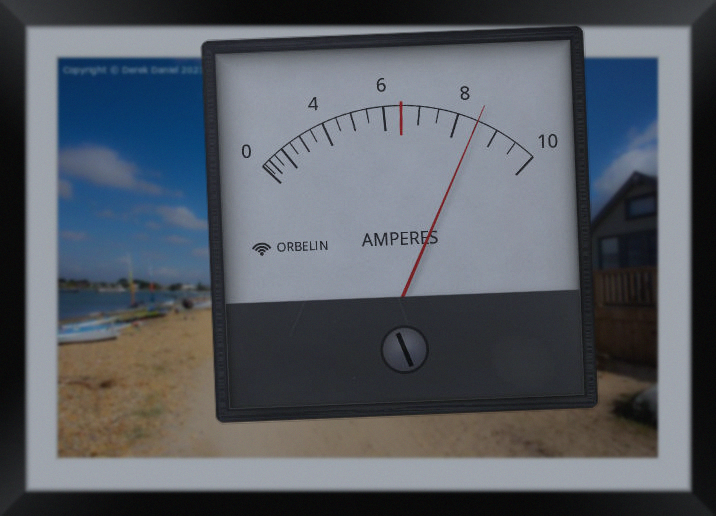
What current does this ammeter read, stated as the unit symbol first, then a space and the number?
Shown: A 8.5
